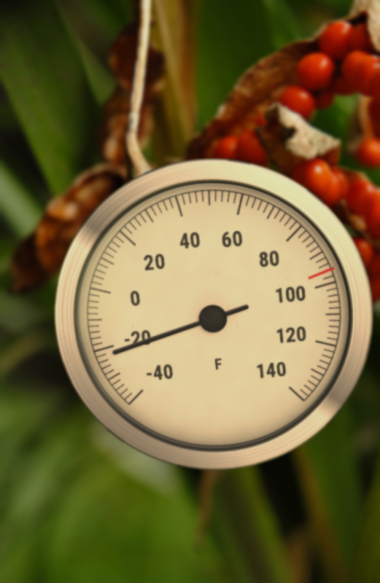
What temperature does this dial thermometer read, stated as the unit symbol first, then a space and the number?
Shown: °F -22
